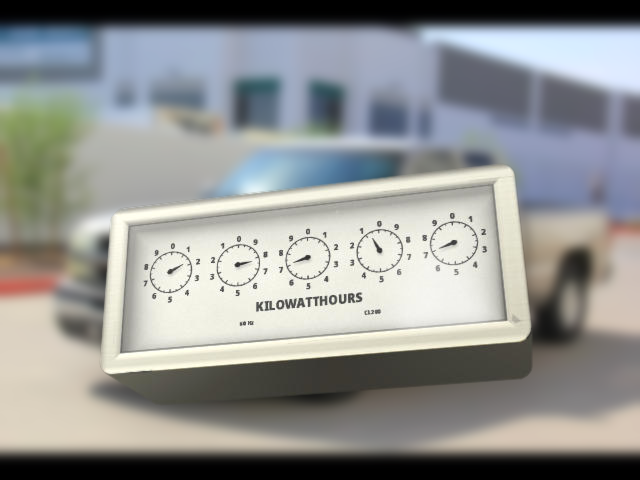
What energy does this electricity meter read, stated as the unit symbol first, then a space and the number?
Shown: kWh 17707
